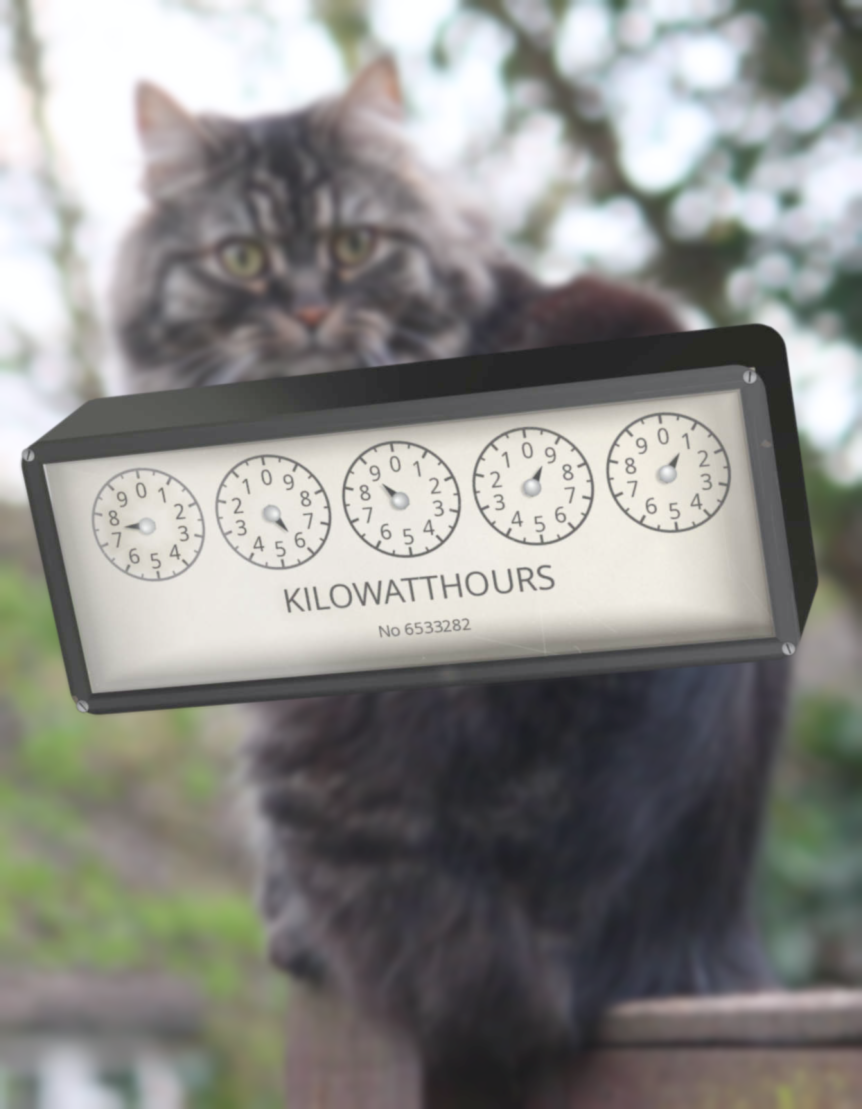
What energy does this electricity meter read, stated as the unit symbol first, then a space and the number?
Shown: kWh 75891
